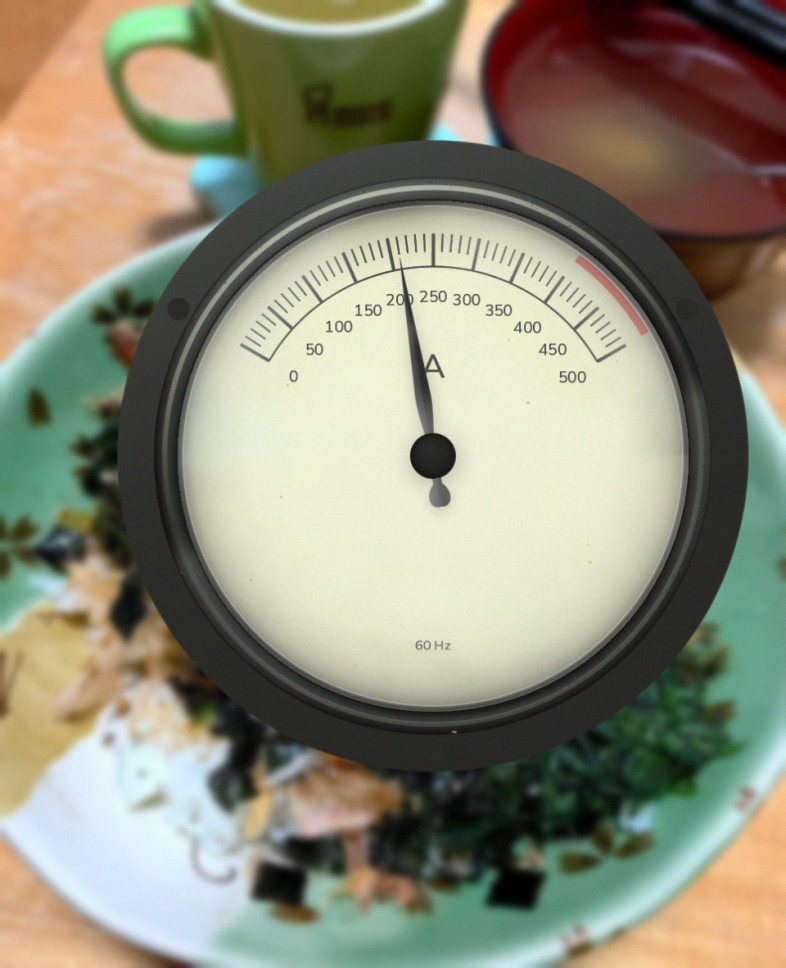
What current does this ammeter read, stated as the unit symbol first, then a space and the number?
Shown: A 210
